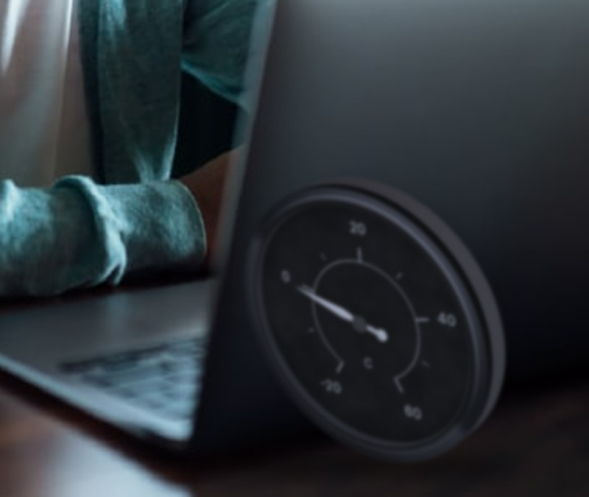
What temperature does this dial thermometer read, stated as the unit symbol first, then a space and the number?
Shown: °C 0
